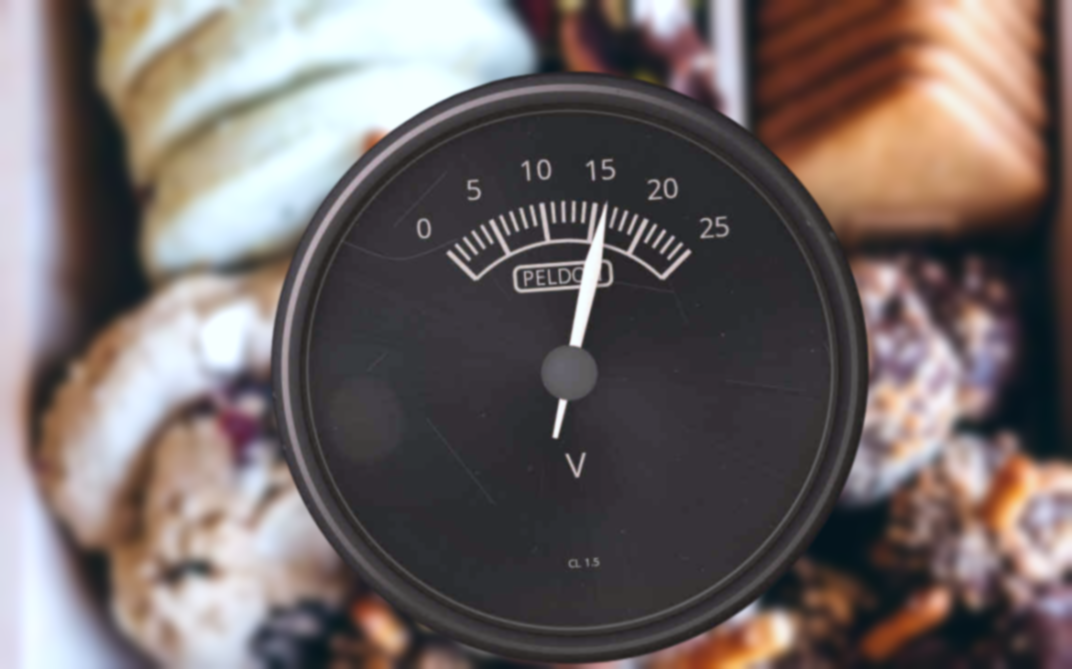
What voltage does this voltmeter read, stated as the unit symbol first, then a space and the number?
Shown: V 16
